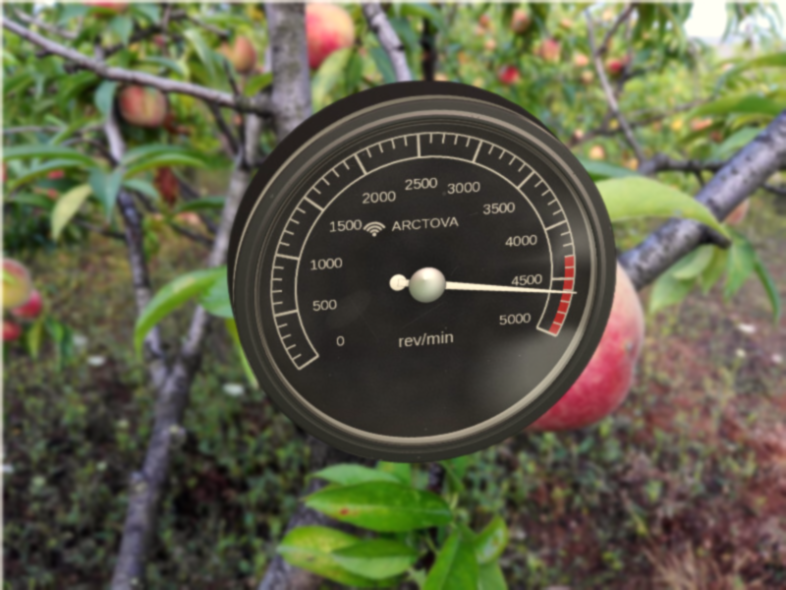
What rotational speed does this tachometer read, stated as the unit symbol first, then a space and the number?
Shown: rpm 4600
